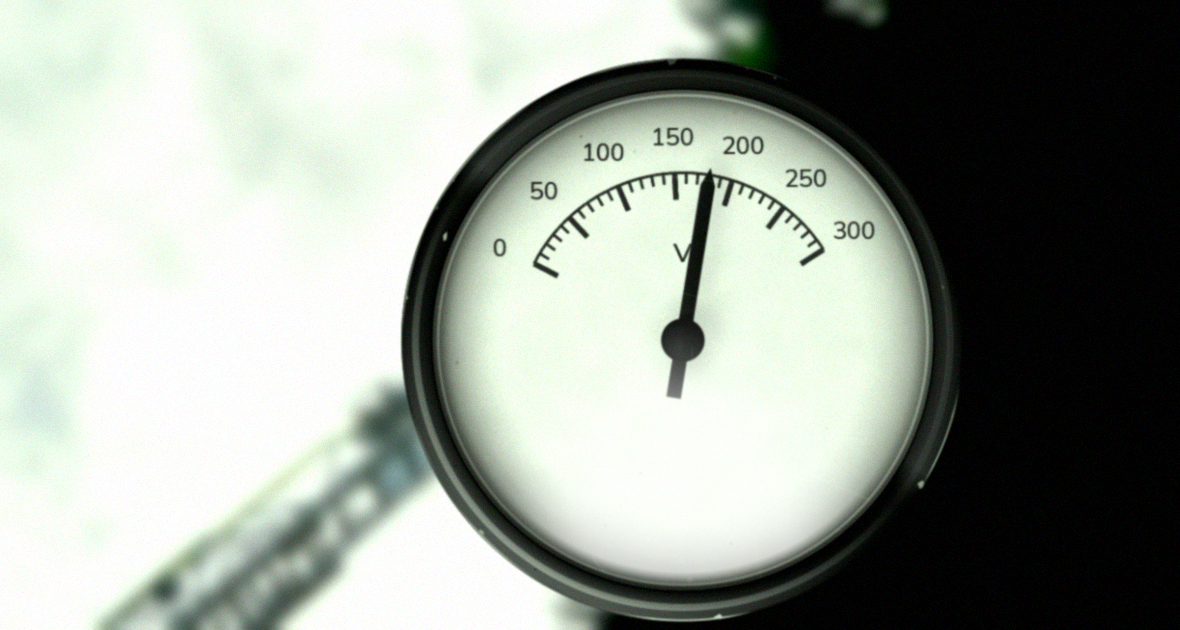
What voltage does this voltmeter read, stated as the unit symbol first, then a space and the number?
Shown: V 180
